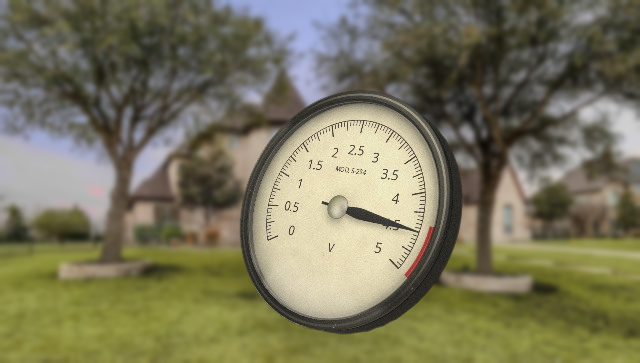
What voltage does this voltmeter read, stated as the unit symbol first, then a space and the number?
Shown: V 4.5
